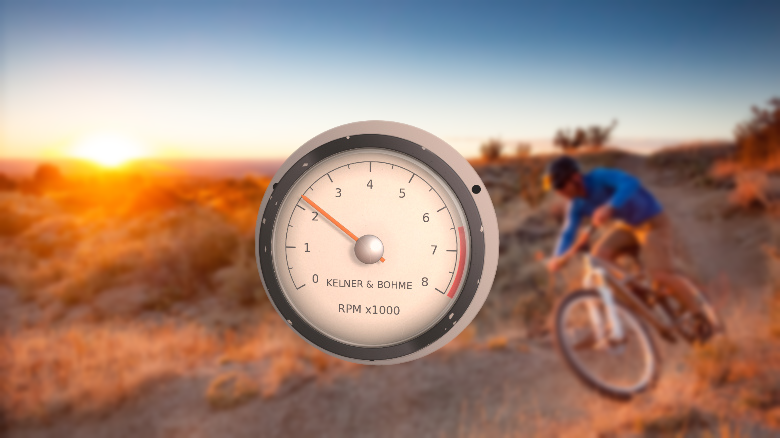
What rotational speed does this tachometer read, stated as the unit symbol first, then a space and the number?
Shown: rpm 2250
